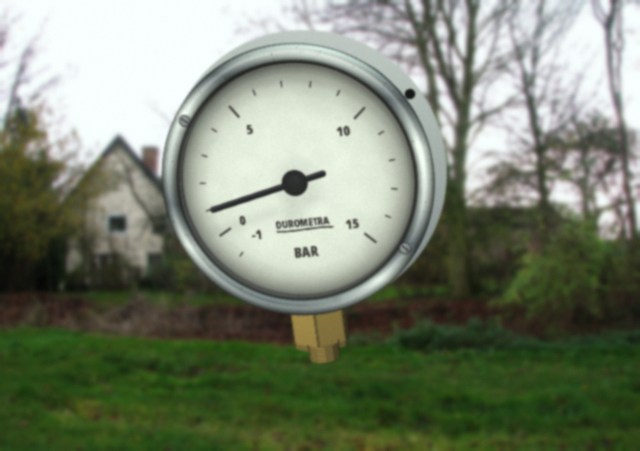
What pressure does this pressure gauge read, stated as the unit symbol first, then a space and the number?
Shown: bar 1
